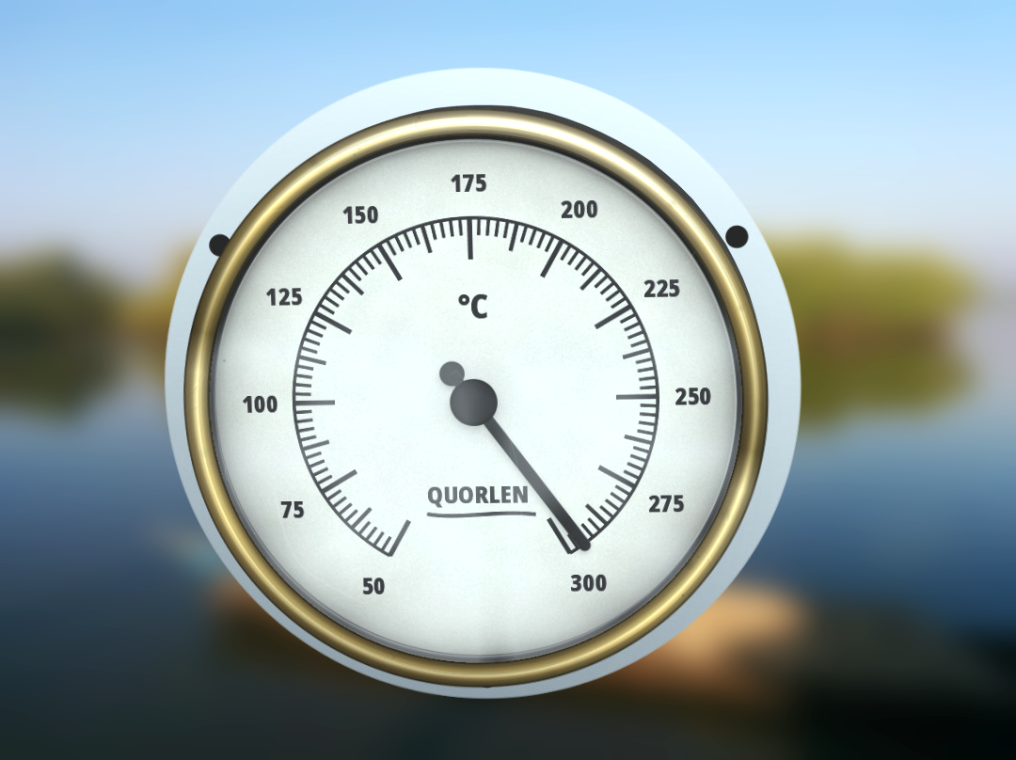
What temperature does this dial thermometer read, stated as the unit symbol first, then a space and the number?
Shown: °C 295
